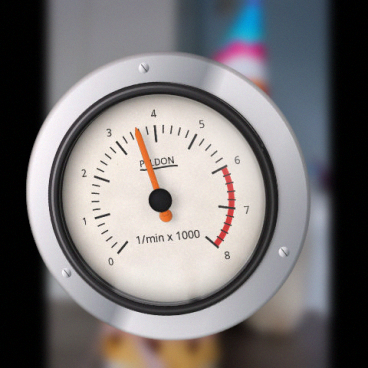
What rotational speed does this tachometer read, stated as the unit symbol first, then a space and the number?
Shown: rpm 3600
